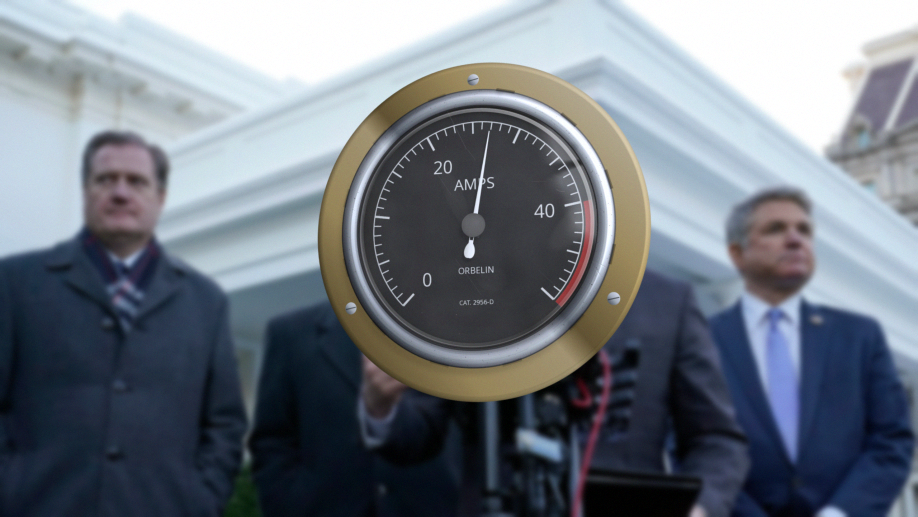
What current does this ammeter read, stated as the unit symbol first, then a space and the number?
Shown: A 27
